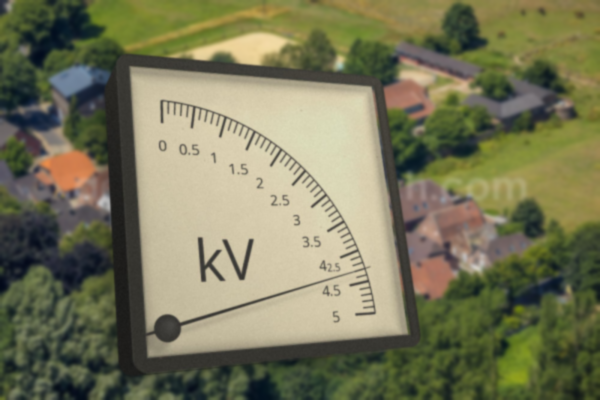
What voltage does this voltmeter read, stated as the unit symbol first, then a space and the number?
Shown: kV 4.3
